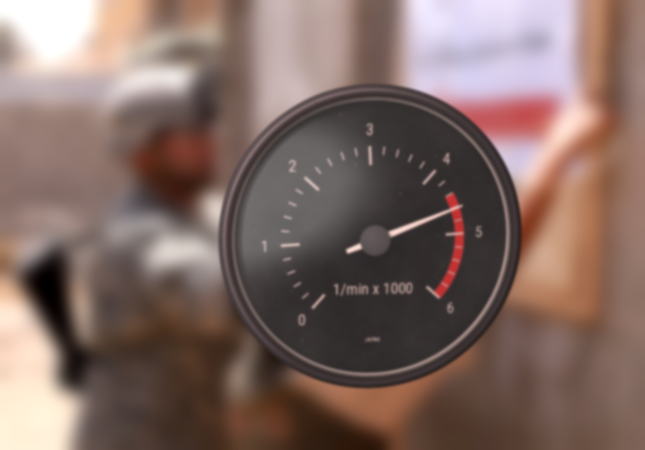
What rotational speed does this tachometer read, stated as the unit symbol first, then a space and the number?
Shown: rpm 4600
